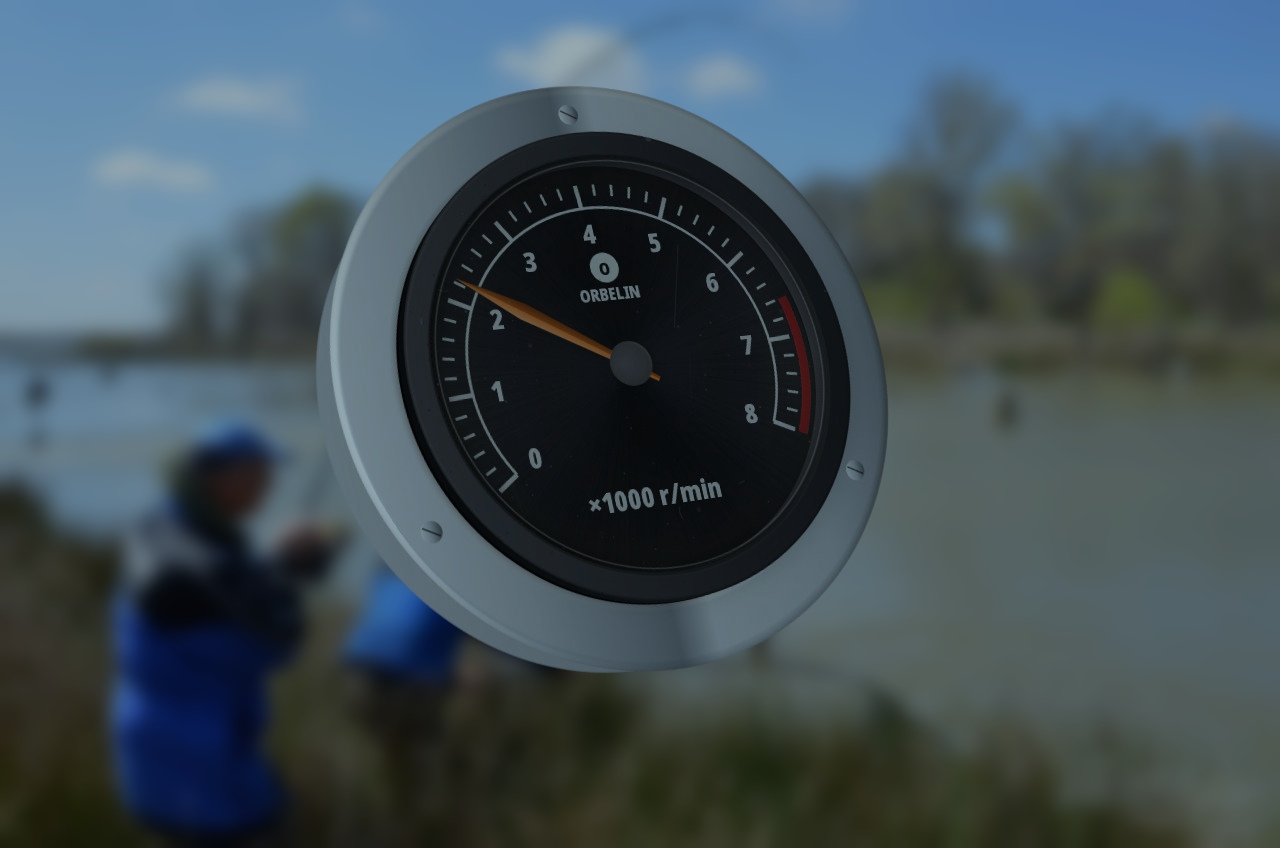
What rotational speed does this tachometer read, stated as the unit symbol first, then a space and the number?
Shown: rpm 2200
